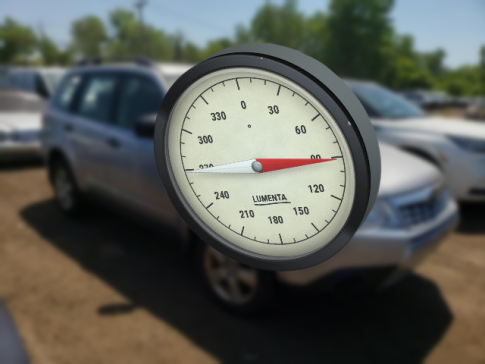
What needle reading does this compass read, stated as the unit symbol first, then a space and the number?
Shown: ° 90
